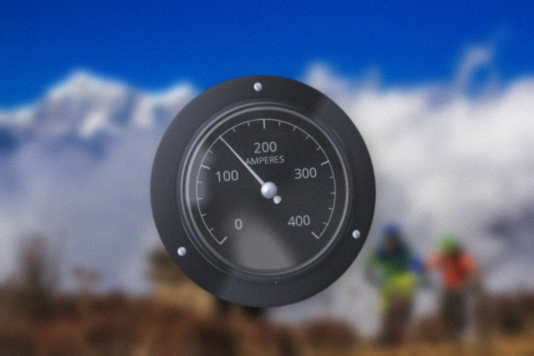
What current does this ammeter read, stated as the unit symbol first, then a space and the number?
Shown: A 140
